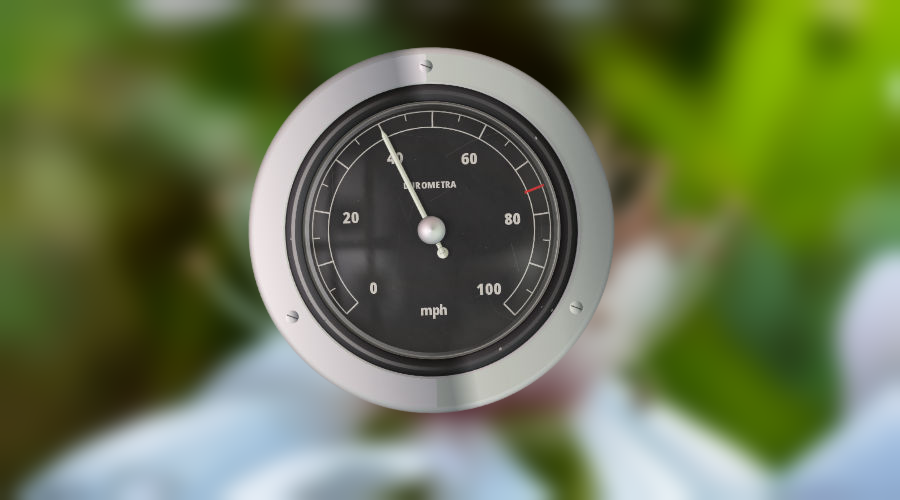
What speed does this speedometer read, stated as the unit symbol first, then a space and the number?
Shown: mph 40
